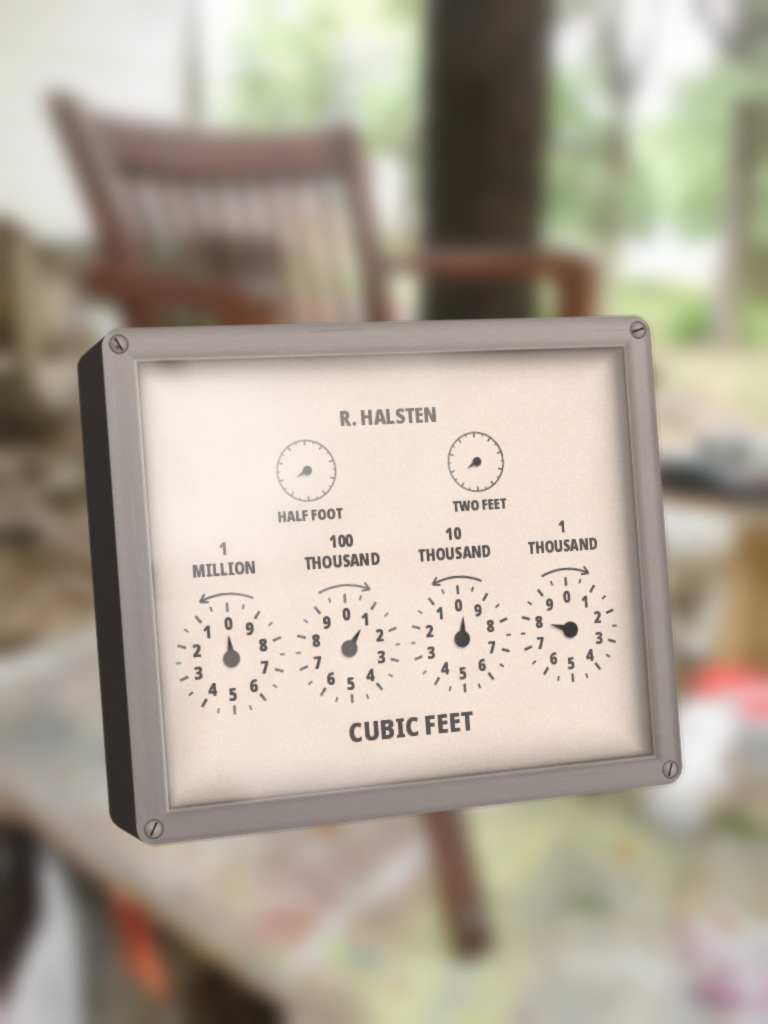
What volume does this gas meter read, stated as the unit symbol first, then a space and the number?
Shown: ft³ 9800
